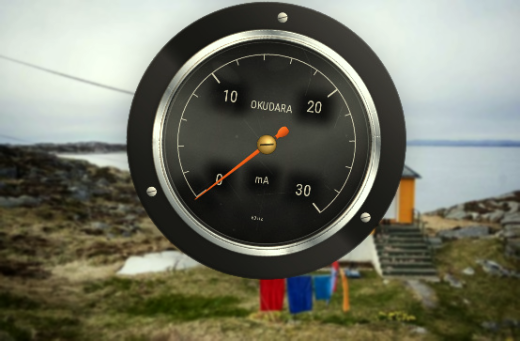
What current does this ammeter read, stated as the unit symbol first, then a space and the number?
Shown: mA 0
